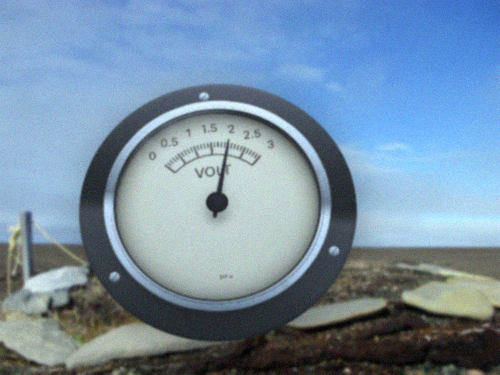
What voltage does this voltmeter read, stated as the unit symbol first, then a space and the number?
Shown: V 2
